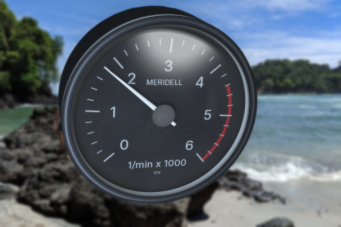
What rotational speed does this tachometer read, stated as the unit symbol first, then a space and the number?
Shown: rpm 1800
